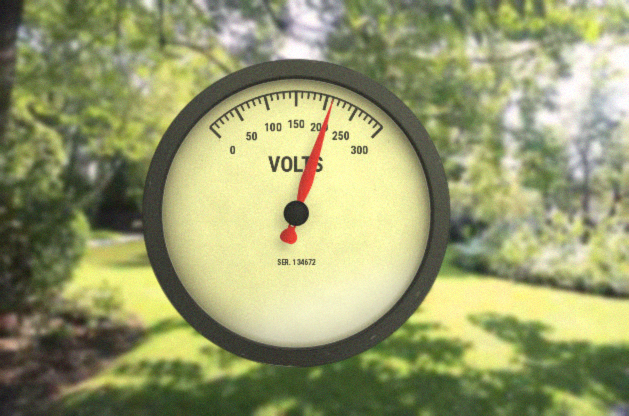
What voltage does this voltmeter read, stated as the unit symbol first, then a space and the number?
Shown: V 210
